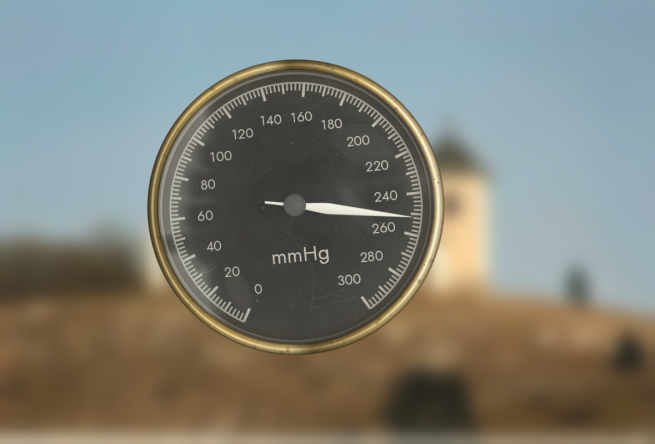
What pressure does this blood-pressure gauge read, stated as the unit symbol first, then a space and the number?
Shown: mmHg 252
